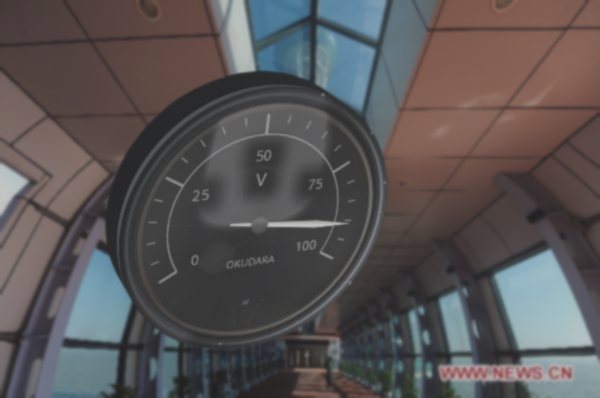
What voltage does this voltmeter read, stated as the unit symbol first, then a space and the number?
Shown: V 90
